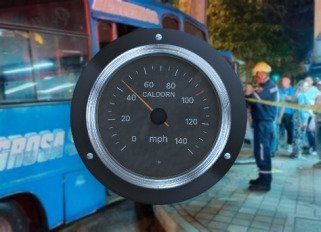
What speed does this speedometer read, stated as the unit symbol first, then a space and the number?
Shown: mph 45
